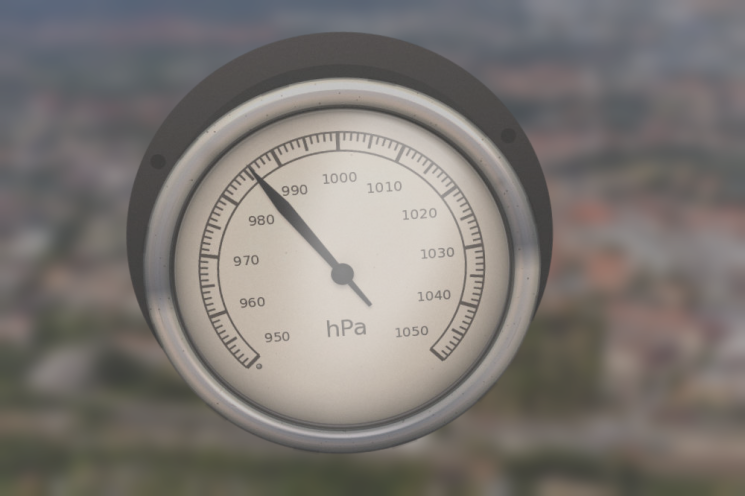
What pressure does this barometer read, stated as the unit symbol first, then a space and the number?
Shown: hPa 986
